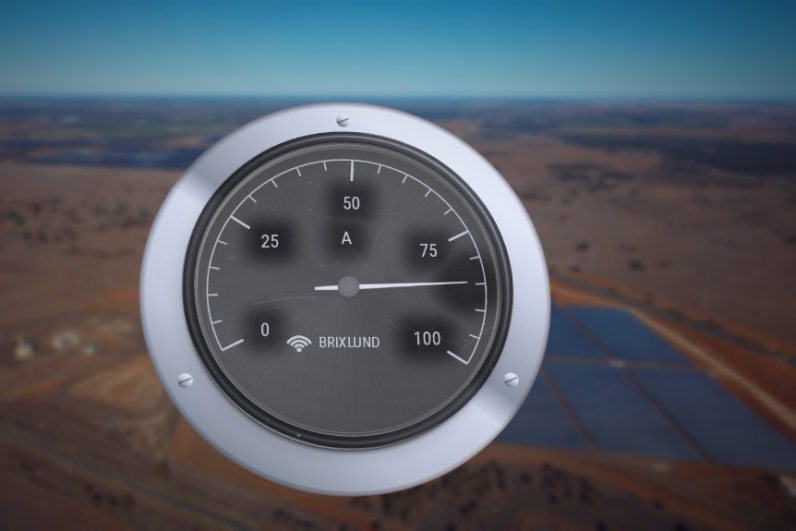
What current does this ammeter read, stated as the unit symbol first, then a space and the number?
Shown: A 85
